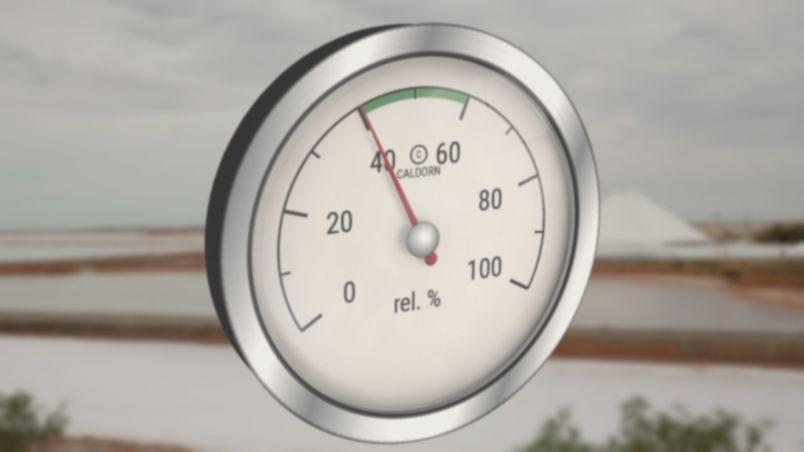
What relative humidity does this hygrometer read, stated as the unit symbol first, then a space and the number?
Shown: % 40
